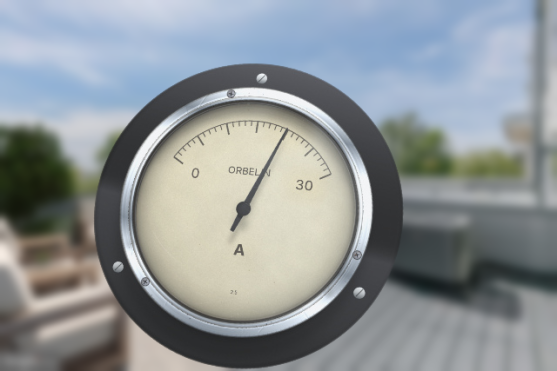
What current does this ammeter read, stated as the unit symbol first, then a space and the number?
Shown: A 20
